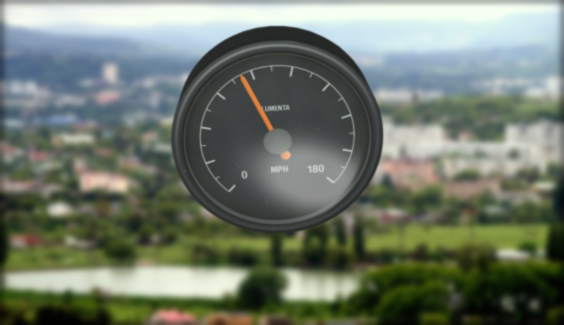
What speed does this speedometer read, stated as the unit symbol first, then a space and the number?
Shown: mph 75
